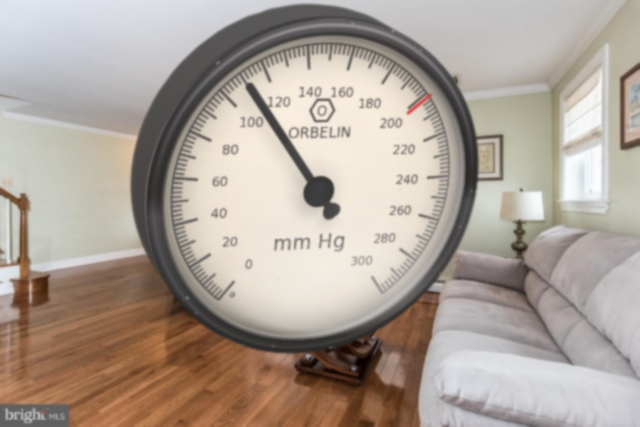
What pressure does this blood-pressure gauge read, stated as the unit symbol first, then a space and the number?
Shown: mmHg 110
